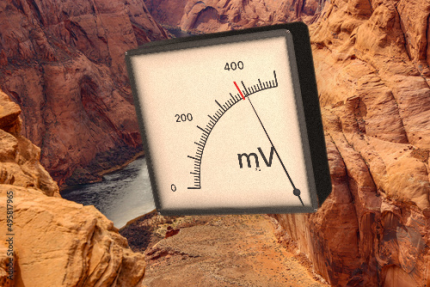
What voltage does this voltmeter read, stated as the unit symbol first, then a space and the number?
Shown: mV 400
